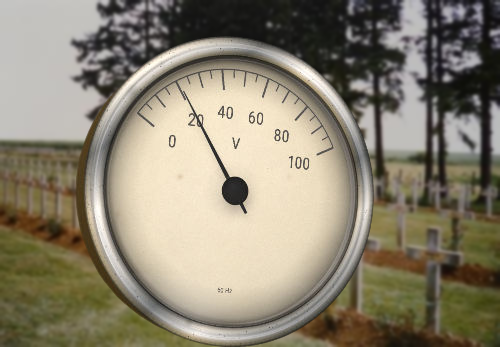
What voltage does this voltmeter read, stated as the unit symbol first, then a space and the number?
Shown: V 20
